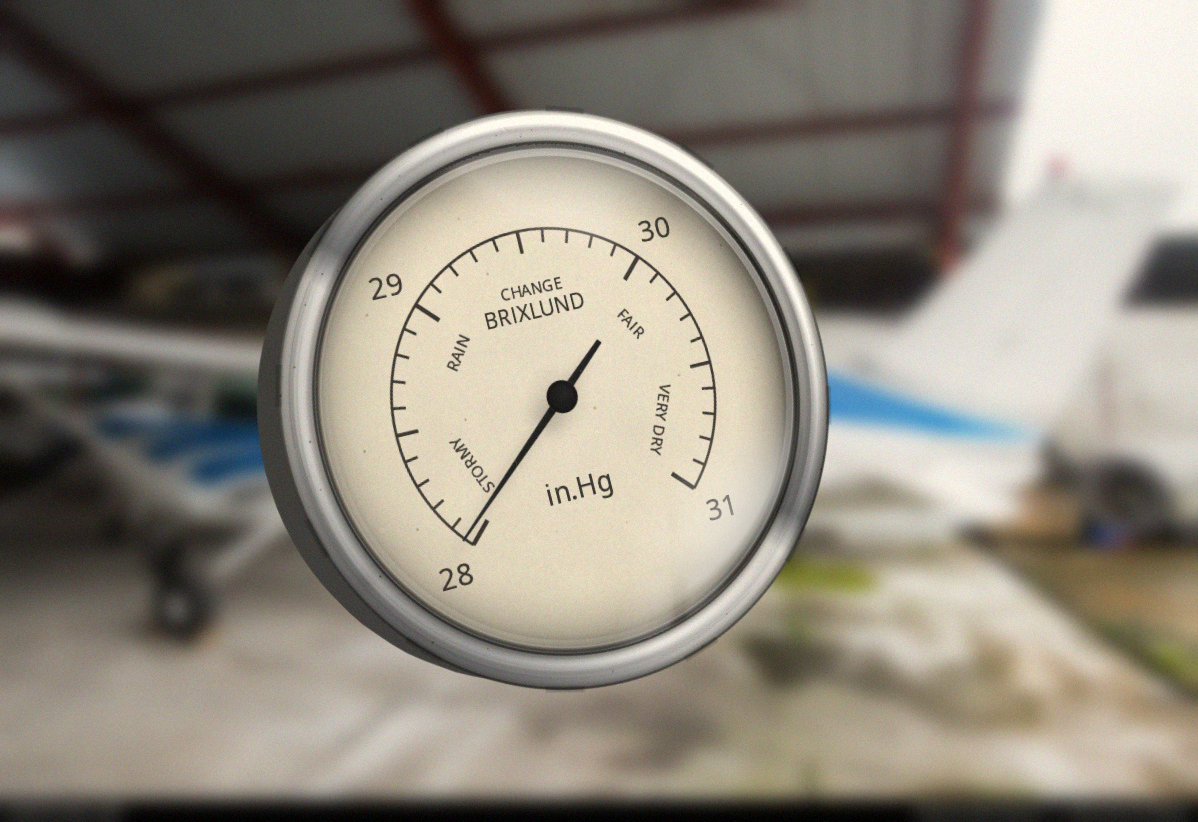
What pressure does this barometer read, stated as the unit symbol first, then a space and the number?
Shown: inHg 28.05
